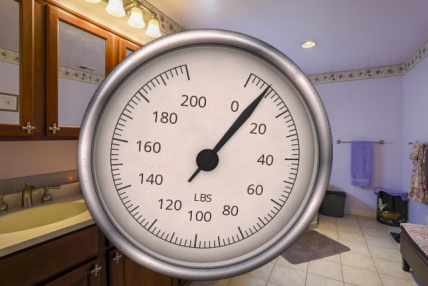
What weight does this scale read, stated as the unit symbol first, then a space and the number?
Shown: lb 8
